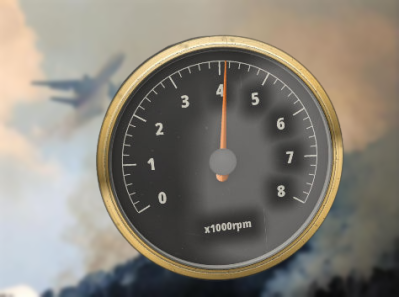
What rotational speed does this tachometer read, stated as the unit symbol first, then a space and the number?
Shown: rpm 4100
